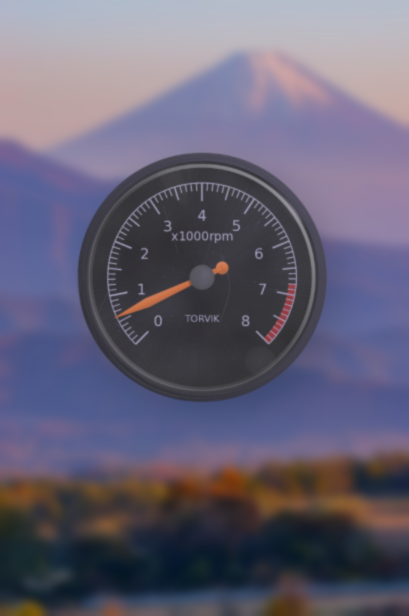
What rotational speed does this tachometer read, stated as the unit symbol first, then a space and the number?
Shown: rpm 600
